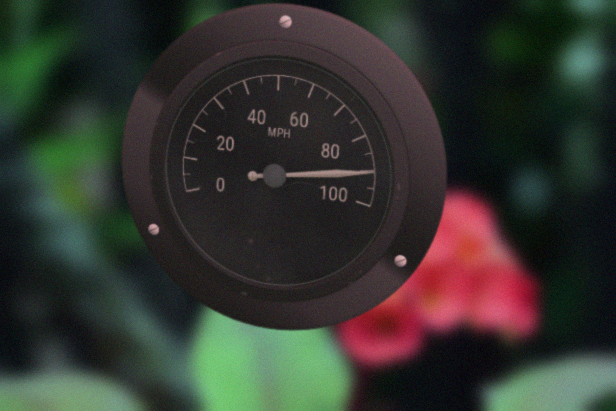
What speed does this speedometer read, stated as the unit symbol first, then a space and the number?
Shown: mph 90
